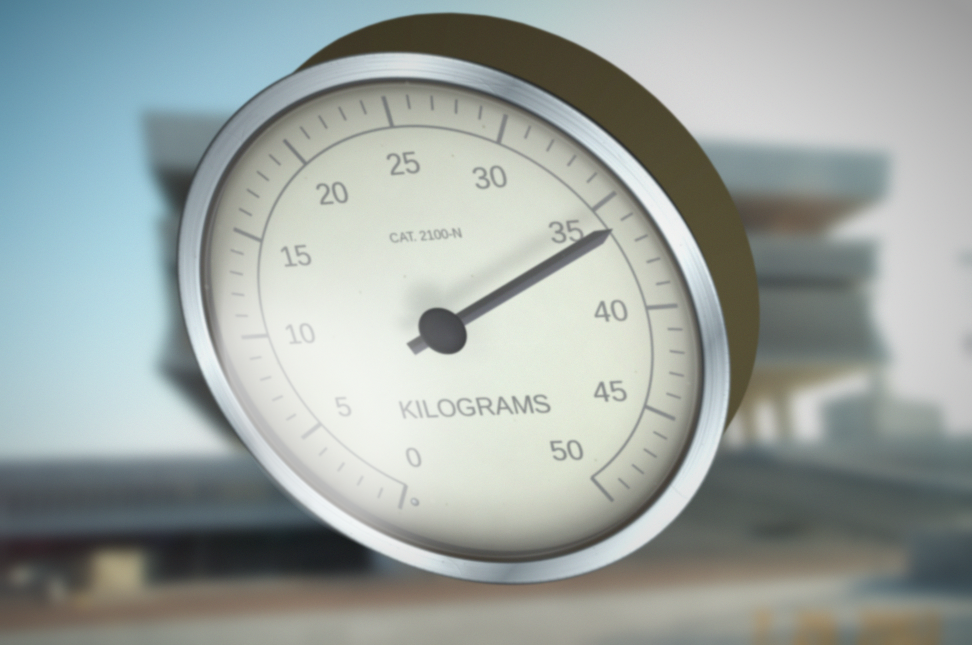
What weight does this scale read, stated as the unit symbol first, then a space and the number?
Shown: kg 36
